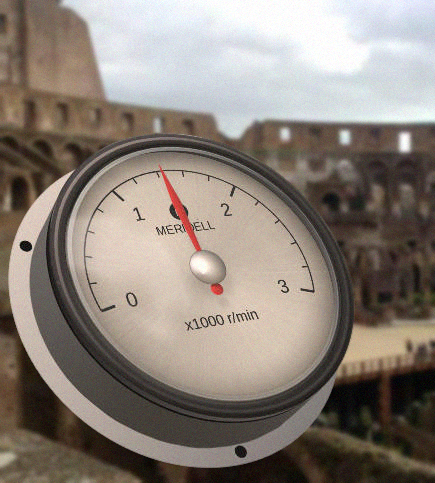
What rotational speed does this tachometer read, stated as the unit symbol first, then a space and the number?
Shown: rpm 1400
